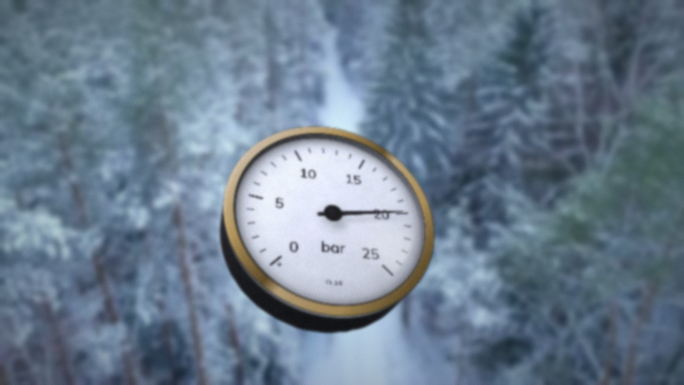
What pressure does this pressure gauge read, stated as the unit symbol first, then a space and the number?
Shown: bar 20
